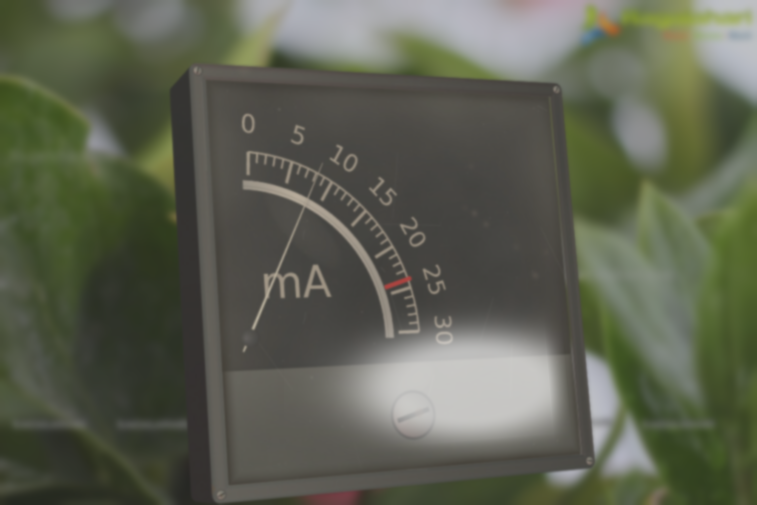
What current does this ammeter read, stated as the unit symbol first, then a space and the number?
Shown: mA 8
